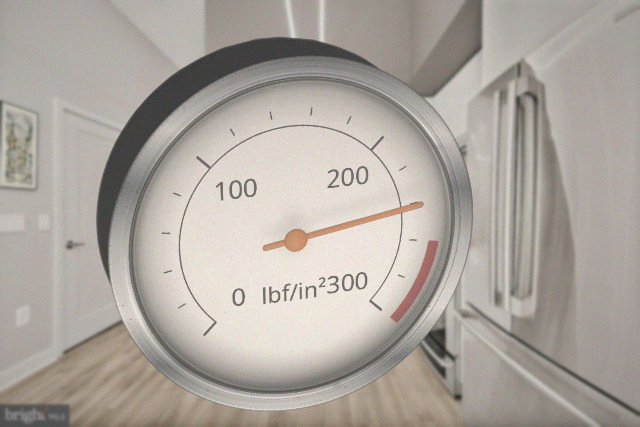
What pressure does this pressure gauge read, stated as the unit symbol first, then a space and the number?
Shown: psi 240
